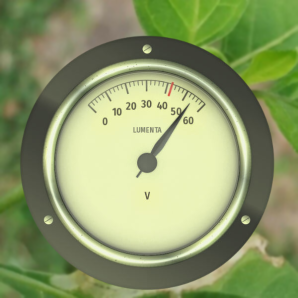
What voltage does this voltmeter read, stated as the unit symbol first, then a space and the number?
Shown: V 54
